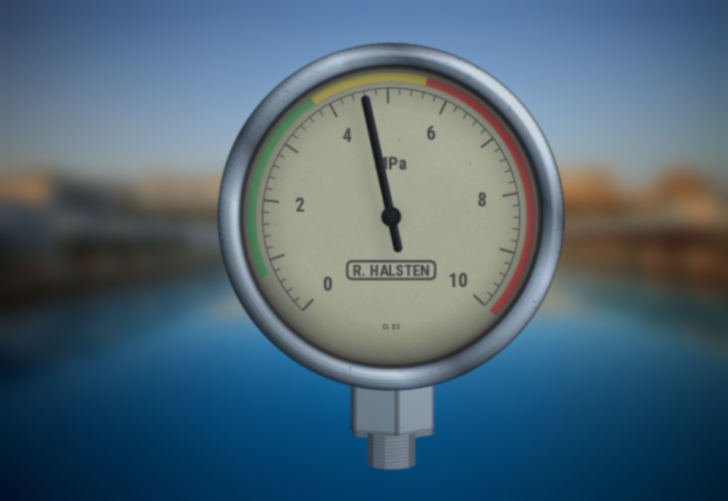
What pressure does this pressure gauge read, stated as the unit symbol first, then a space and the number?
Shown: MPa 4.6
